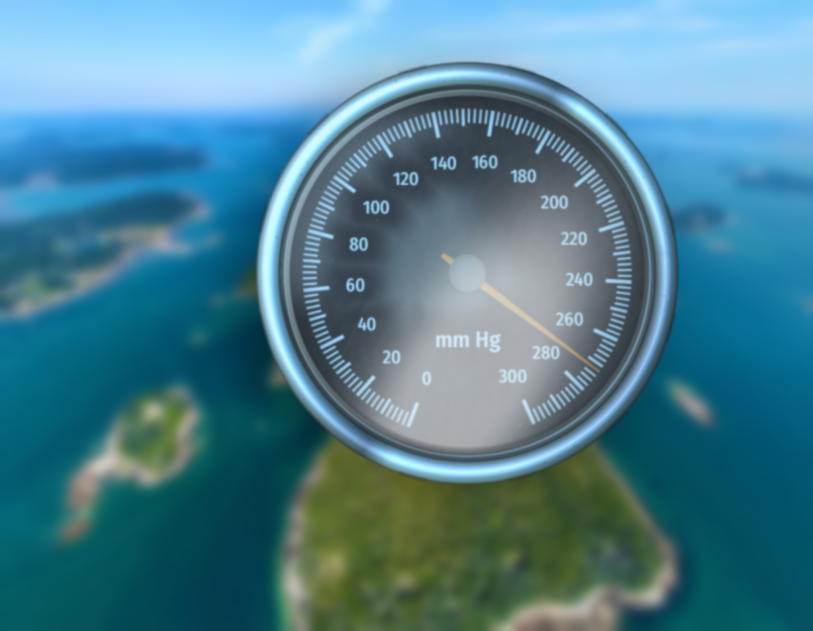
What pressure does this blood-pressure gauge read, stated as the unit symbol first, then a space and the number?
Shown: mmHg 272
